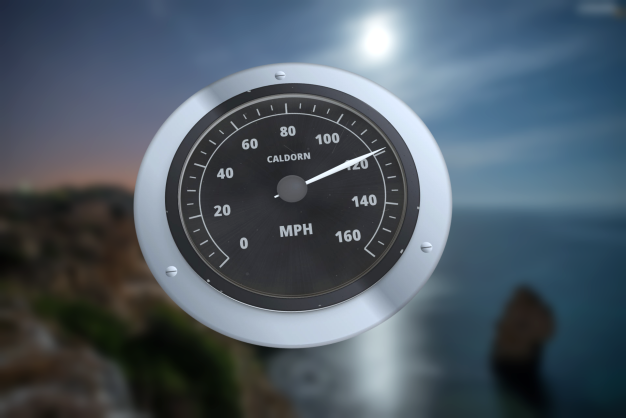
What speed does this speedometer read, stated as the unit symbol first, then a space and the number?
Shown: mph 120
